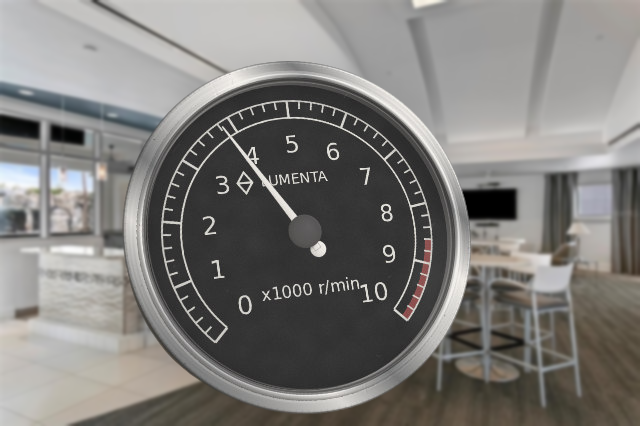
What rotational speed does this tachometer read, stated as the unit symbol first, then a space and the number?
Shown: rpm 3800
